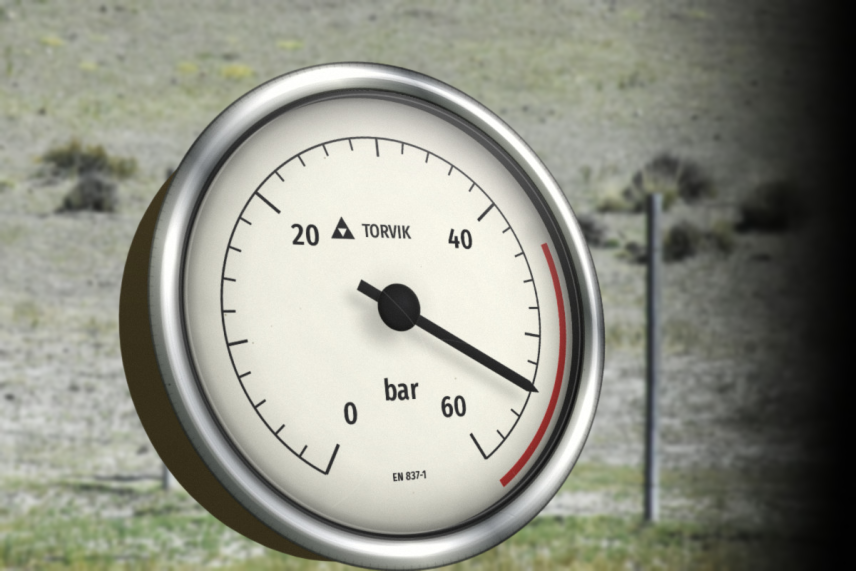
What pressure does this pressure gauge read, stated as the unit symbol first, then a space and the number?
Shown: bar 54
